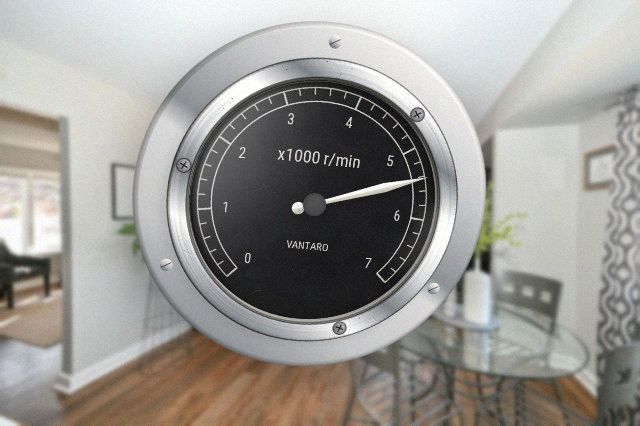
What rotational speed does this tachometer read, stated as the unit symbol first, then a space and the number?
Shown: rpm 5400
